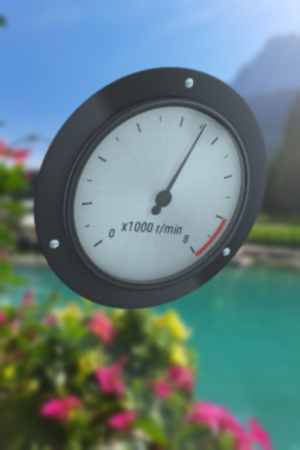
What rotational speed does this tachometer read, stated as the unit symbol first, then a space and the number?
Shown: rpm 4500
